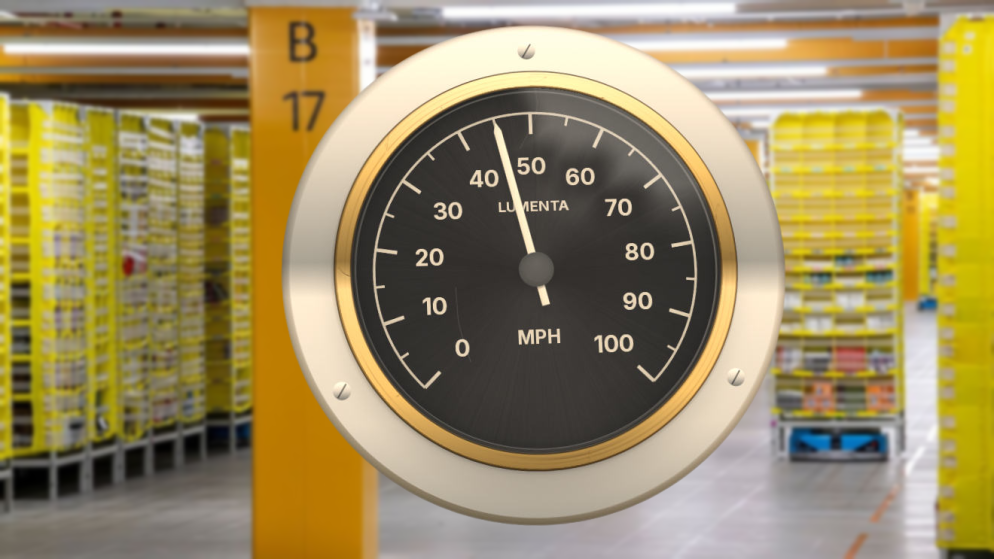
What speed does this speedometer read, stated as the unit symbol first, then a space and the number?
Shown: mph 45
